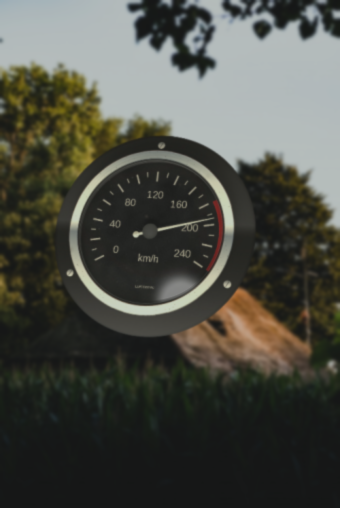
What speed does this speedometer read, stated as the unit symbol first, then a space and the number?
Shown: km/h 195
